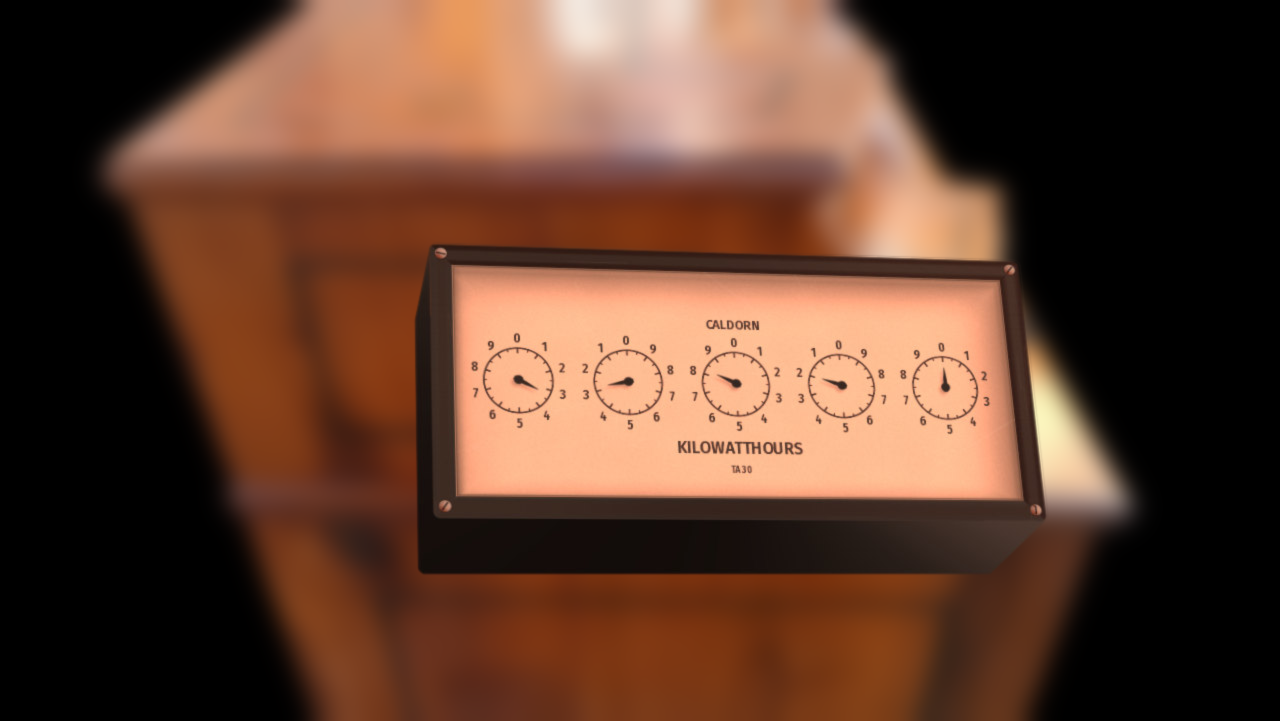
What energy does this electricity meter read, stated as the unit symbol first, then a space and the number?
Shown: kWh 32820
